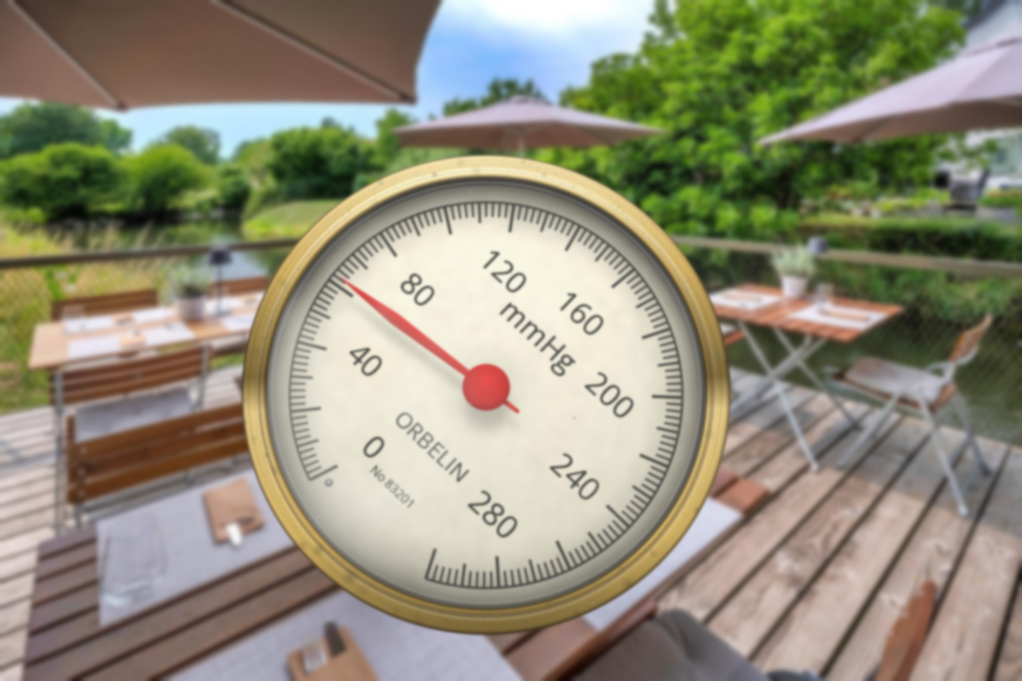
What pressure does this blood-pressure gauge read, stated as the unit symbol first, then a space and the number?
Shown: mmHg 62
